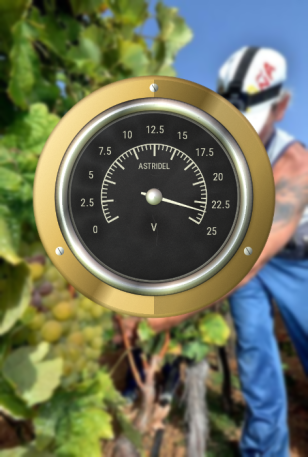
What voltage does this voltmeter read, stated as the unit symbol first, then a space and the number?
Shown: V 23.5
